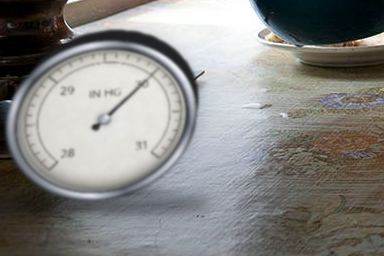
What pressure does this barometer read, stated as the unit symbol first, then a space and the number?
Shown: inHg 30
